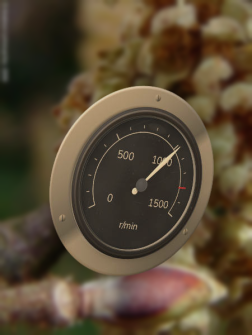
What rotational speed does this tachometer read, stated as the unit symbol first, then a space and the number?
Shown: rpm 1000
